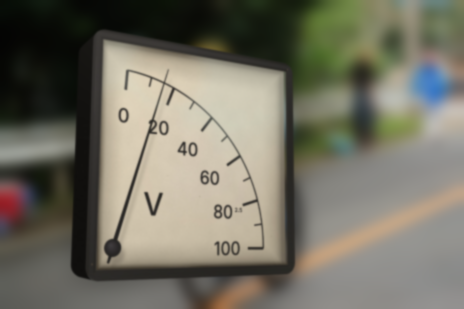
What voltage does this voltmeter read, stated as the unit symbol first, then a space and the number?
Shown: V 15
